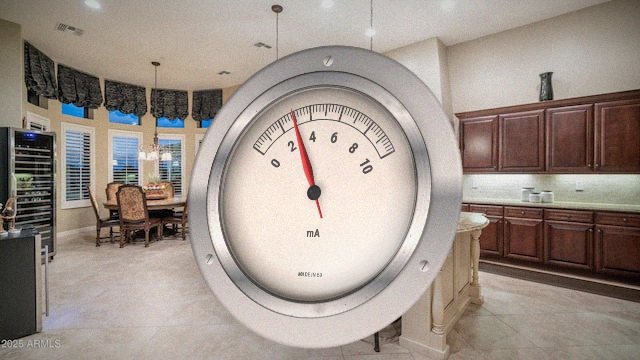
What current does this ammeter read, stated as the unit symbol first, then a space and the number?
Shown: mA 3
